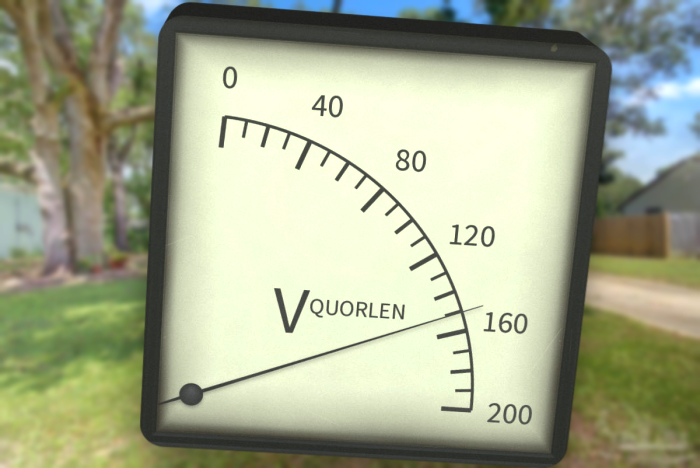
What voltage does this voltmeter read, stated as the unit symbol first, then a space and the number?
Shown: V 150
